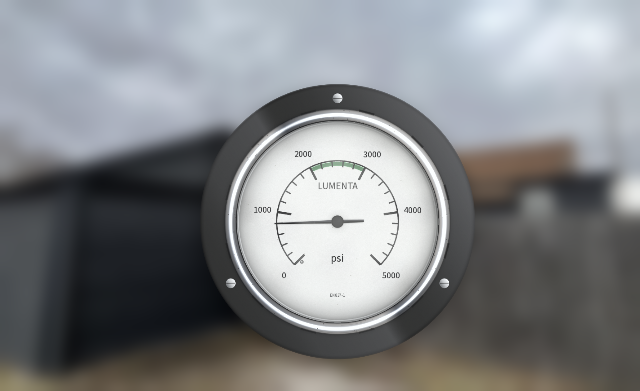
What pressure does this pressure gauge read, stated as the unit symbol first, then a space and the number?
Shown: psi 800
